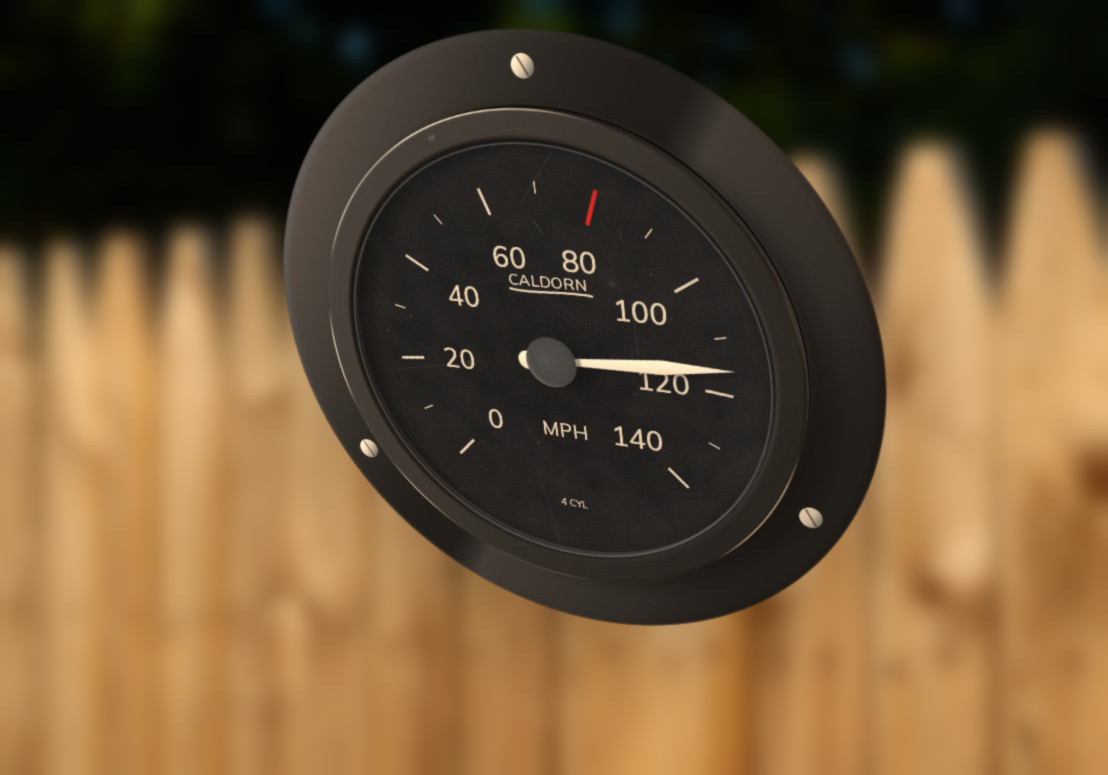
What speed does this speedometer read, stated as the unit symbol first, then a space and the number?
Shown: mph 115
